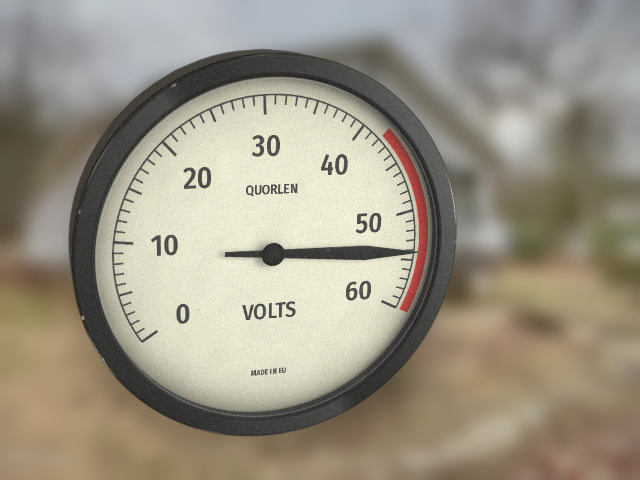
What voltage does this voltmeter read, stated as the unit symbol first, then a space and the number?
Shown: V 54
